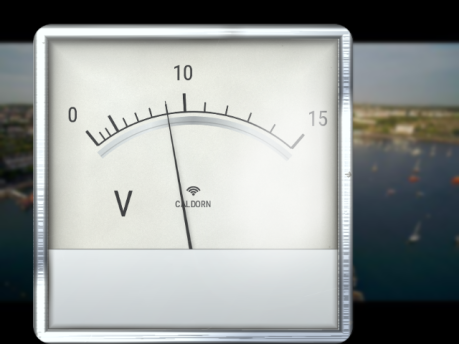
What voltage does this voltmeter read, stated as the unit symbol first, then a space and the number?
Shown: V 9
